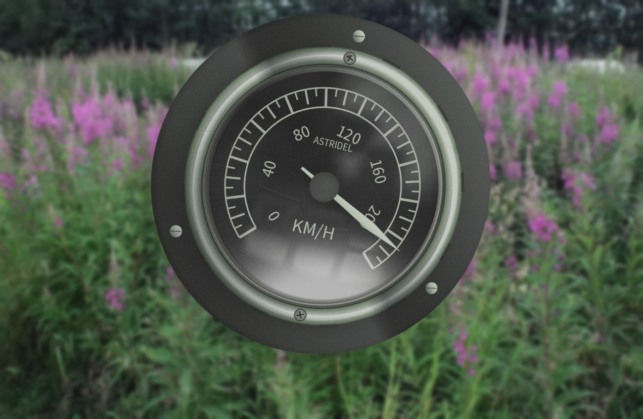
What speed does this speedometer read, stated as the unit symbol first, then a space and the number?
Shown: km/h 205
